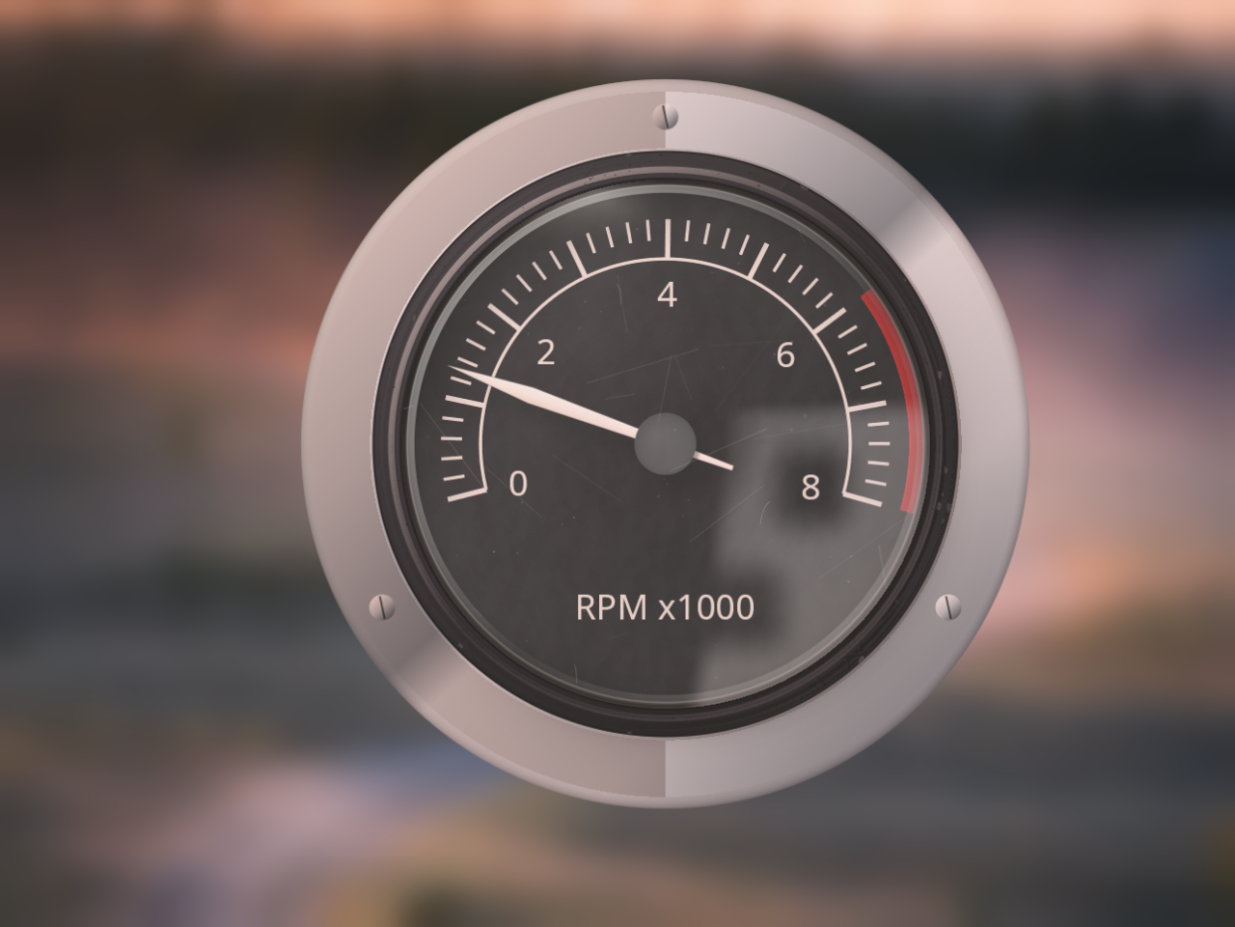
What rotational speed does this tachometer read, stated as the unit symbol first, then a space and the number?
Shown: rpm 1300
